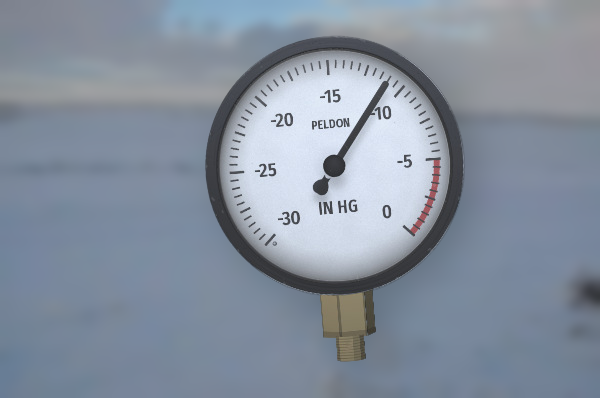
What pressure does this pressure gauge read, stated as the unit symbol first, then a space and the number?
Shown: inHg -11
